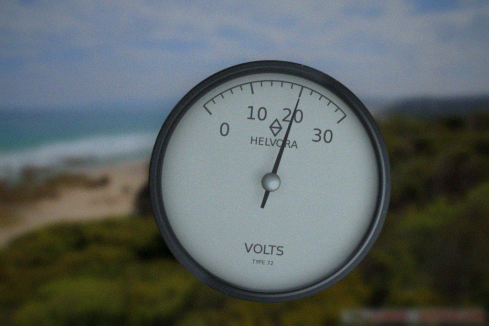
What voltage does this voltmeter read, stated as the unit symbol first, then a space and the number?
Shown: V 20
